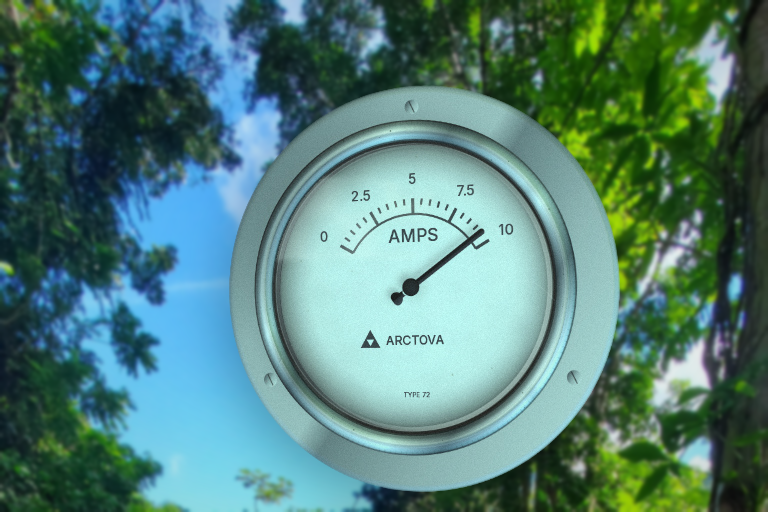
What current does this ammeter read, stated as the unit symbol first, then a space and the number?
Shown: A 9.5
